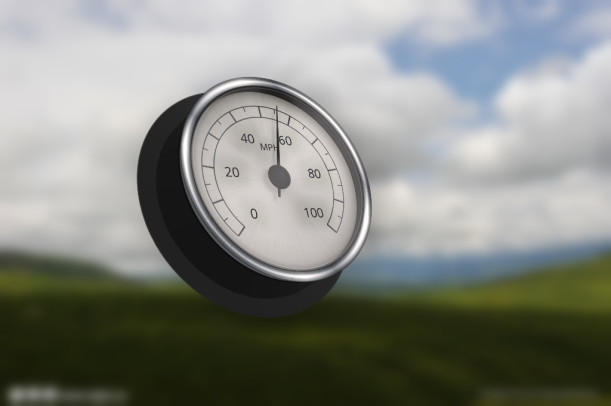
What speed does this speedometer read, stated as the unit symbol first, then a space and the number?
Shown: mph 55
